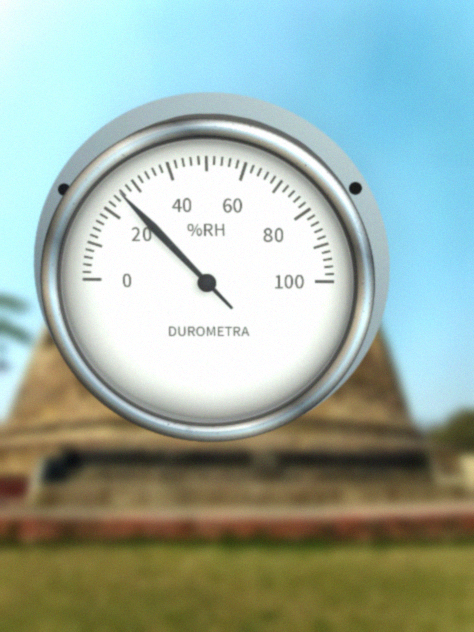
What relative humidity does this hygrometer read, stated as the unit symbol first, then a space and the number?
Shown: % 26
